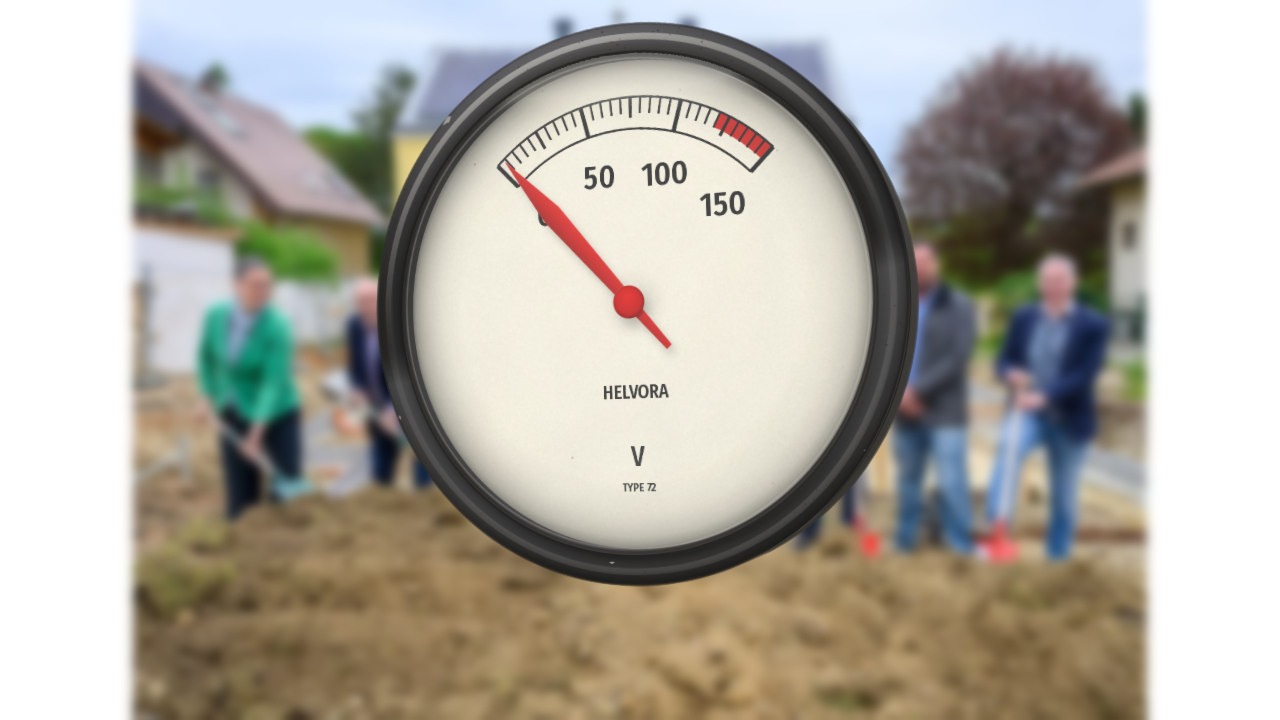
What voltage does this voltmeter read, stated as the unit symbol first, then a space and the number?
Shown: V 5
